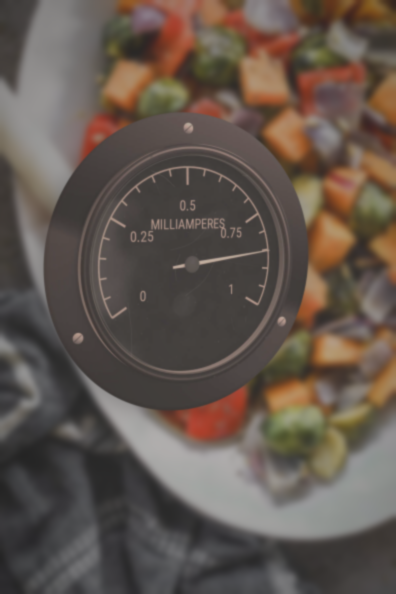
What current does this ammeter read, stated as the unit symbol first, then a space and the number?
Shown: mA 0.85
